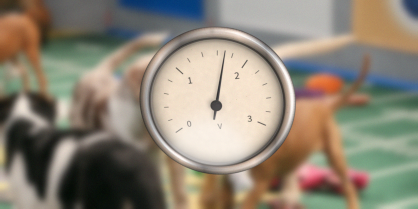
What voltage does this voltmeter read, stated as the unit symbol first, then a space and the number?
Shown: V 1.7
